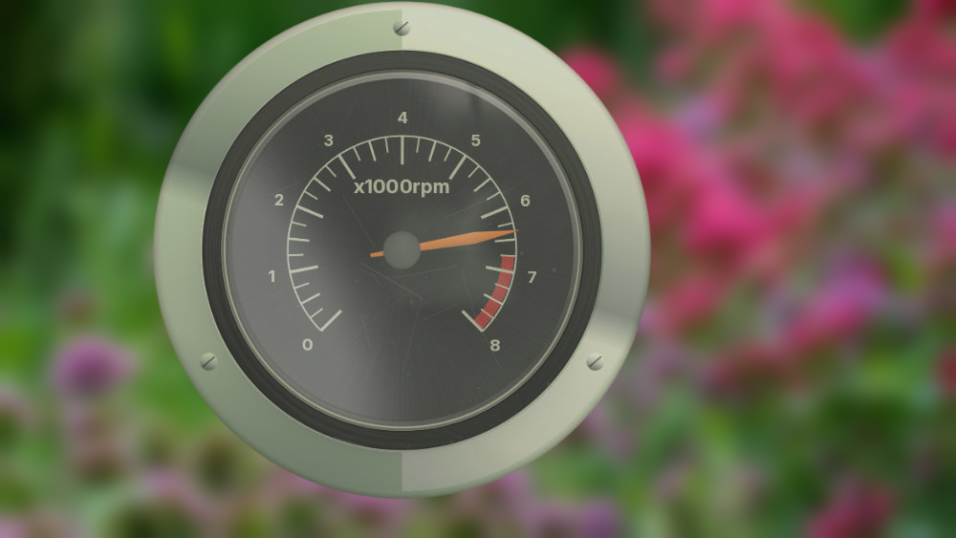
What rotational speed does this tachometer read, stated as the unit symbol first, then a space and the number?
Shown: rpm 6375
